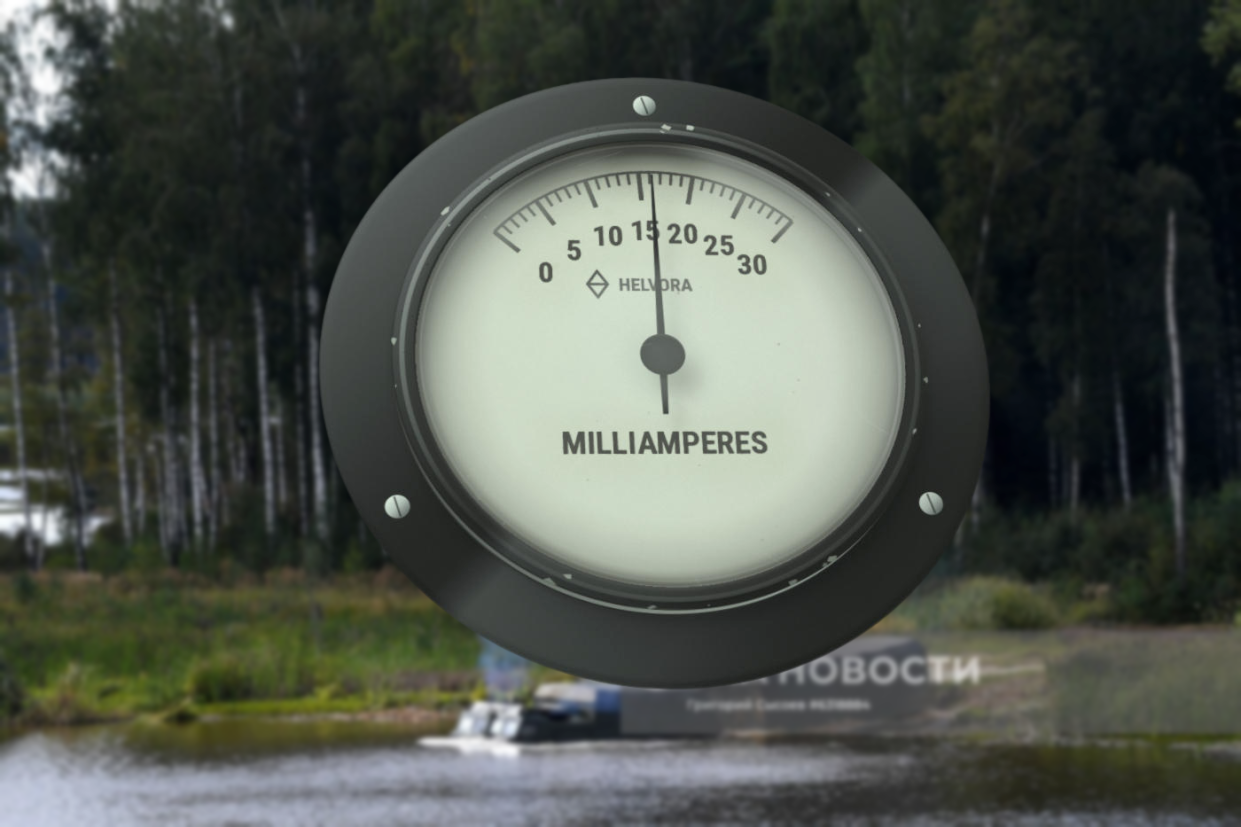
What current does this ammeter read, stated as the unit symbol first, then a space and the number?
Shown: mA 16
